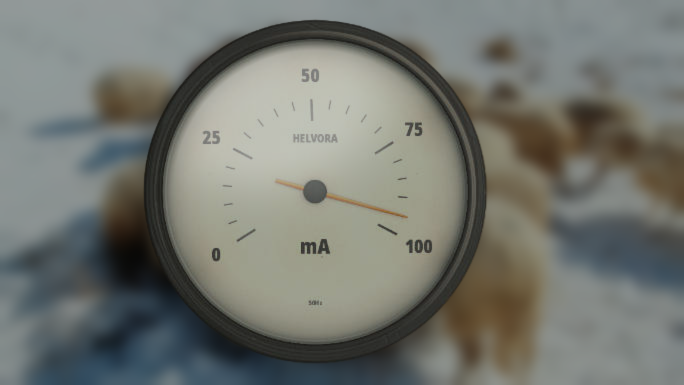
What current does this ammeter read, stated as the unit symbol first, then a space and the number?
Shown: mA 95
